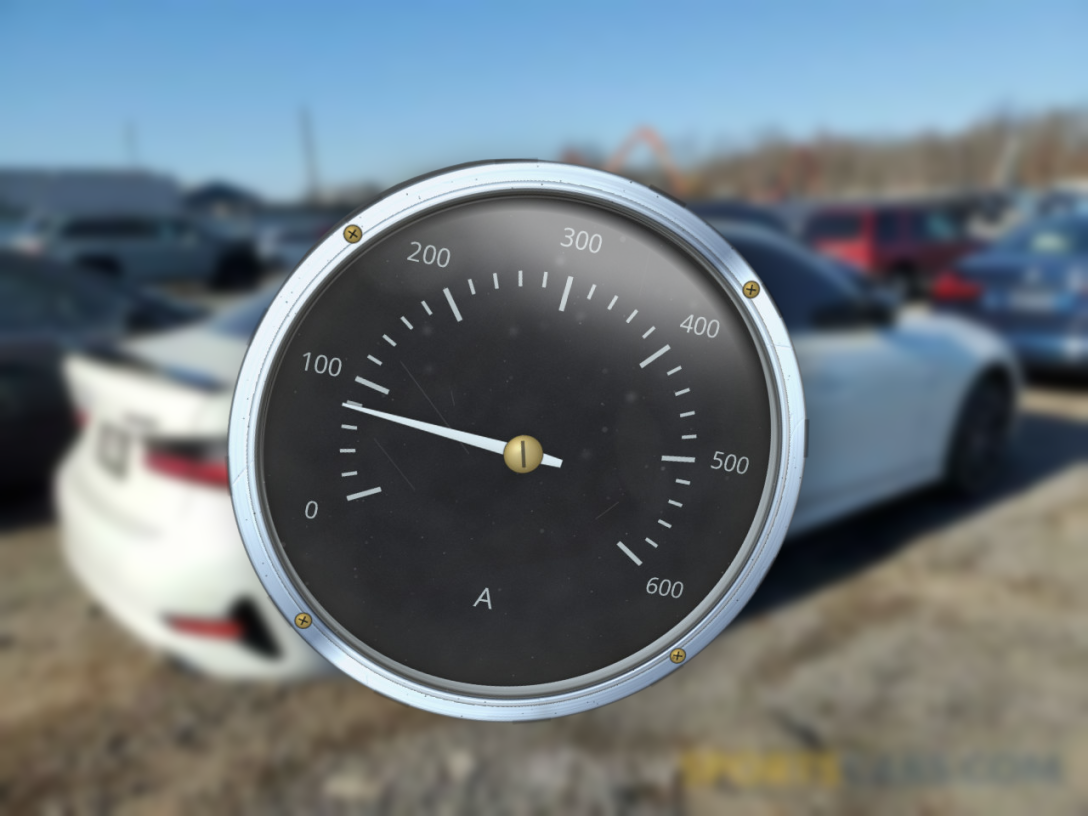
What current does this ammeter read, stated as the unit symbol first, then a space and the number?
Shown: A 80
